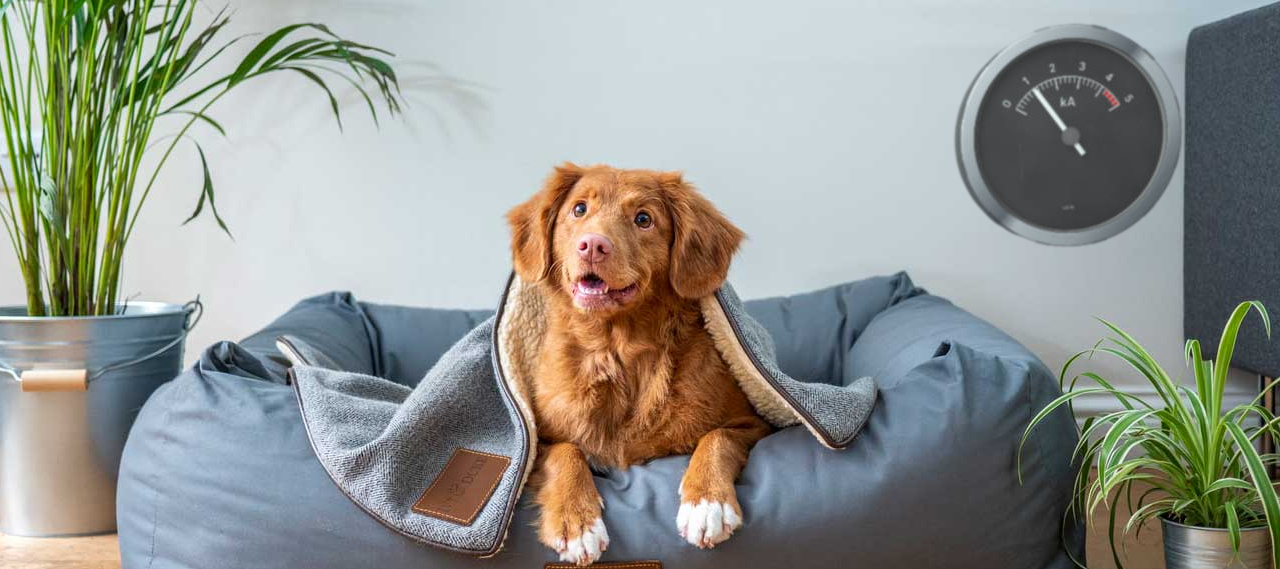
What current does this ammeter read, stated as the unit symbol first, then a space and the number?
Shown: kA 1
